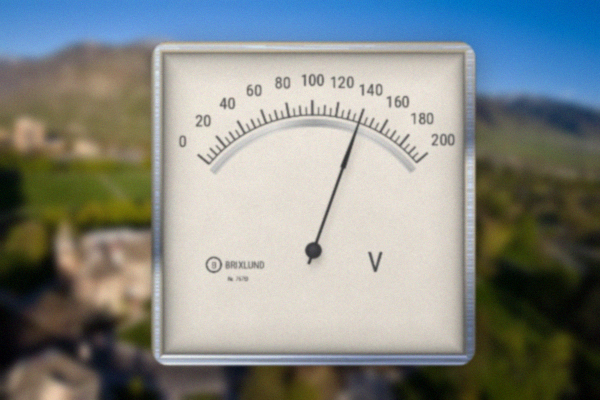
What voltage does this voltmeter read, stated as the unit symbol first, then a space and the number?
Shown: V 140
